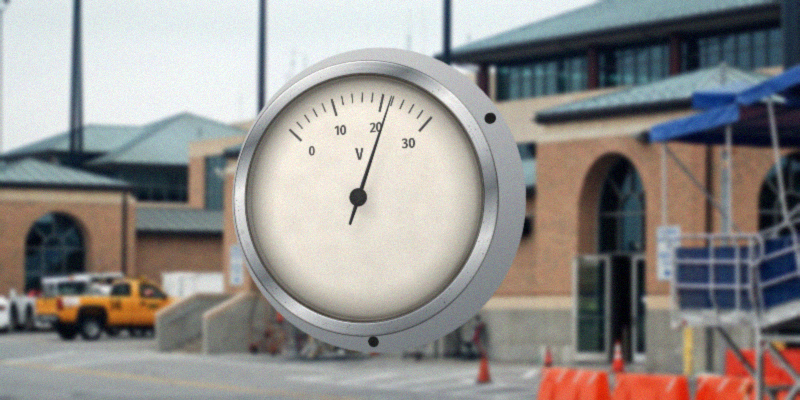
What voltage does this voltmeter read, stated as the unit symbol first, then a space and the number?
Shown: V 22
